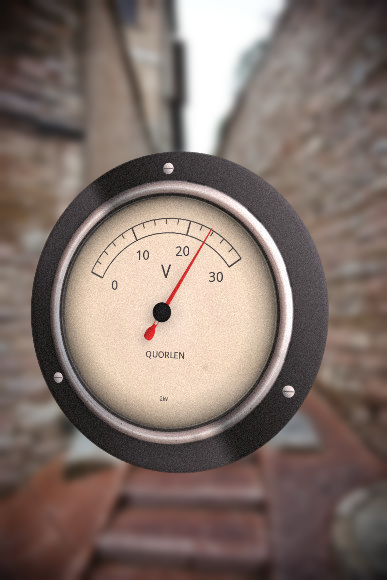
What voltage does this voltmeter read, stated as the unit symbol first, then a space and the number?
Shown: V 24
